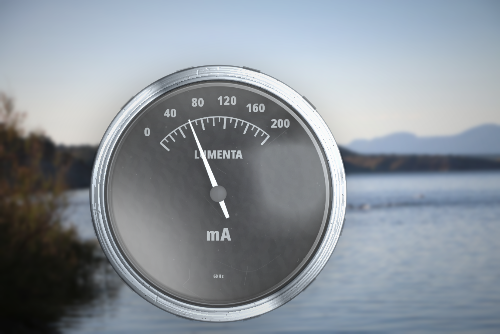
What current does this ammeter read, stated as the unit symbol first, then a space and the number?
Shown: mA 60
